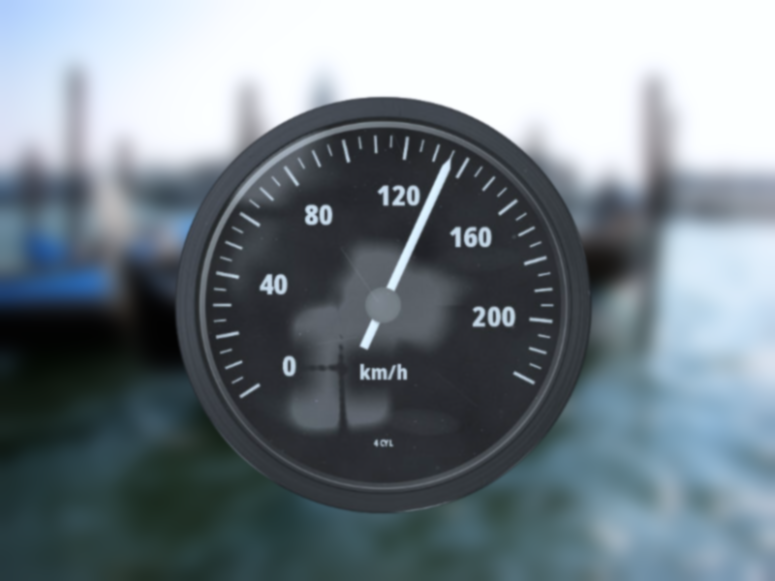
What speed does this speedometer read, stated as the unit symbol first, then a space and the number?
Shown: km/h 135
